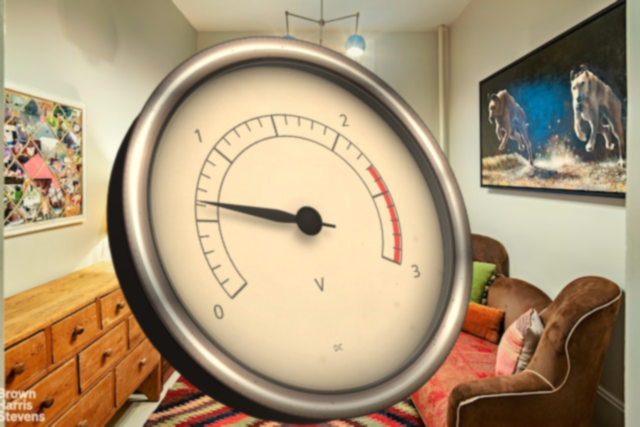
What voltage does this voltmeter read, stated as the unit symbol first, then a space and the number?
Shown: V 0.6
